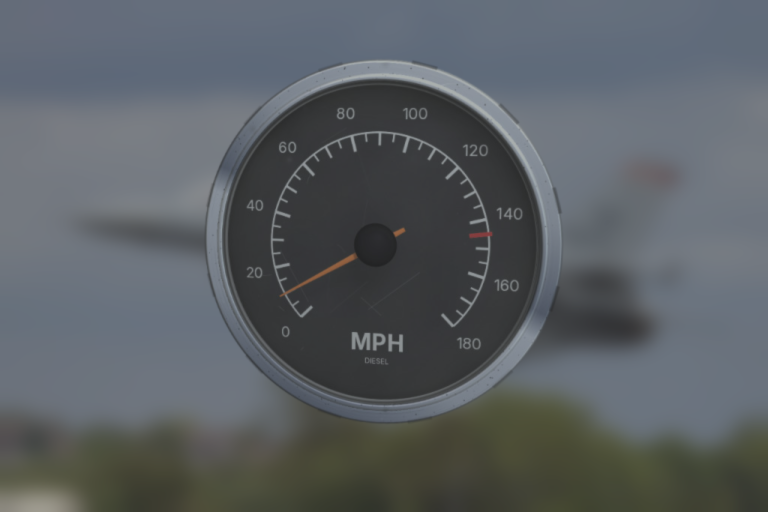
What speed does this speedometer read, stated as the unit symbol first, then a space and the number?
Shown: mph 10
